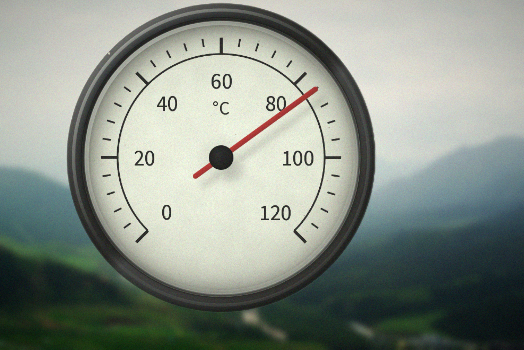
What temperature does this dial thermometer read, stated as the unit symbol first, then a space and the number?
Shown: °C 84
